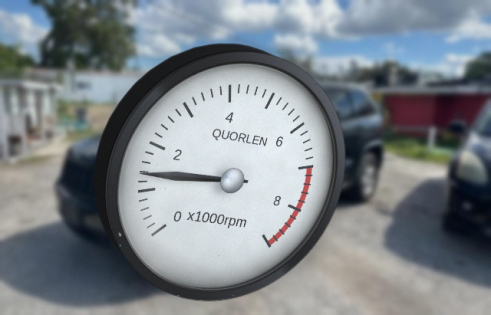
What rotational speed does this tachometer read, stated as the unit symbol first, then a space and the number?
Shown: rpm 1400
